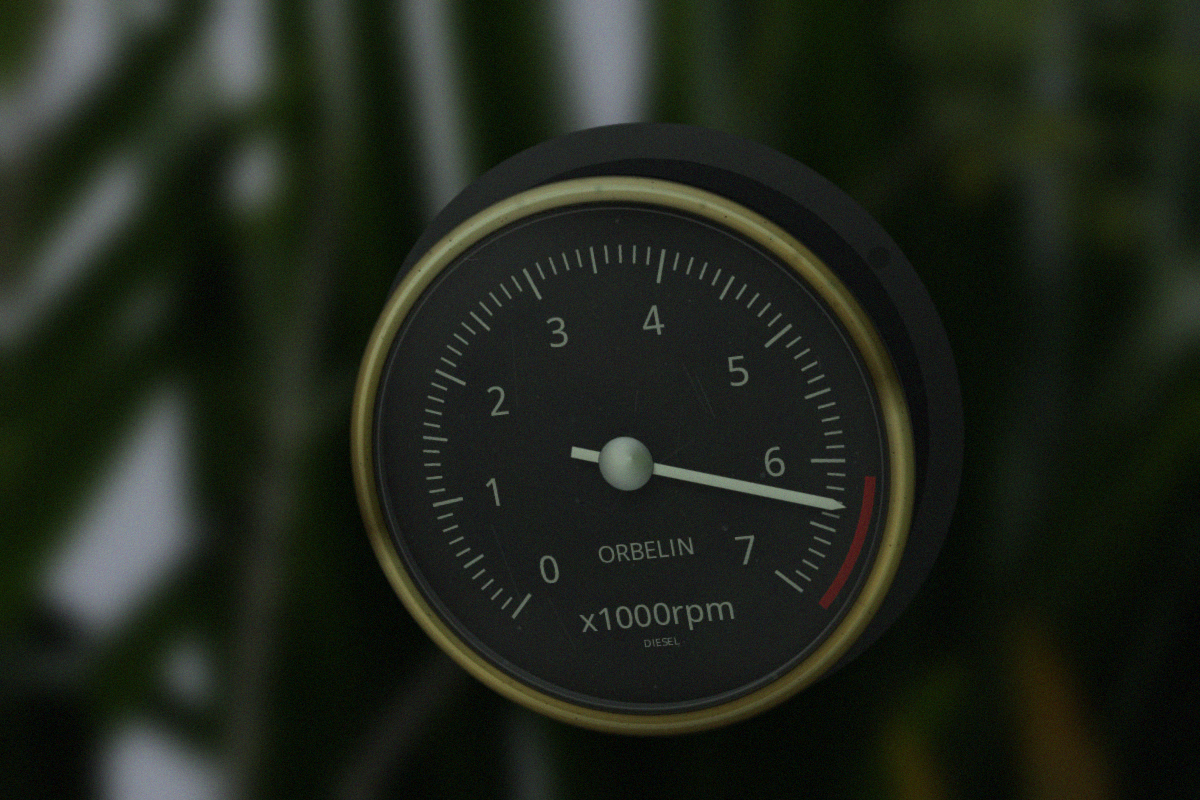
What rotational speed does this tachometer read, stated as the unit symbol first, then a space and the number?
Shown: rpm 6300
